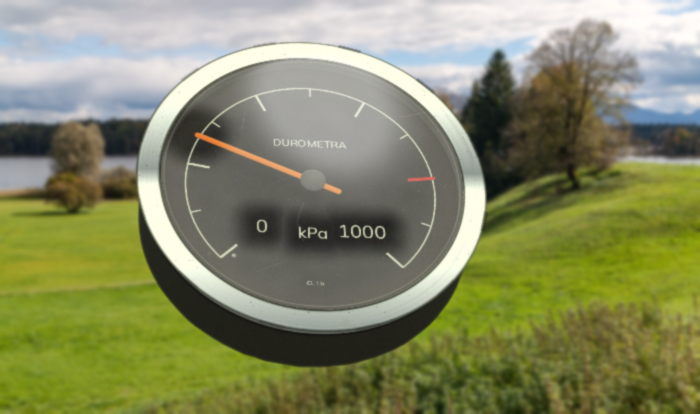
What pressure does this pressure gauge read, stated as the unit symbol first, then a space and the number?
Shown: kPa 250
